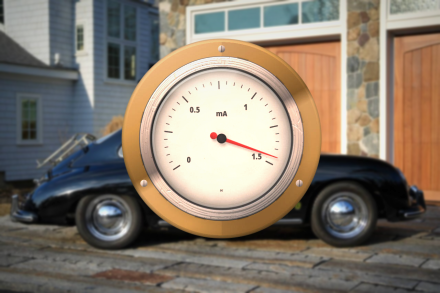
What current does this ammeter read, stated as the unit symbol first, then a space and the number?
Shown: mA 1.45
